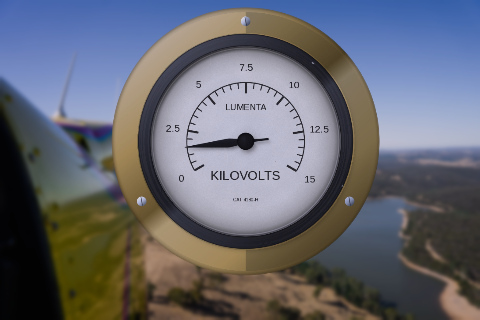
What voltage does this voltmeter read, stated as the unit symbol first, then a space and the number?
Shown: kV 1.5
